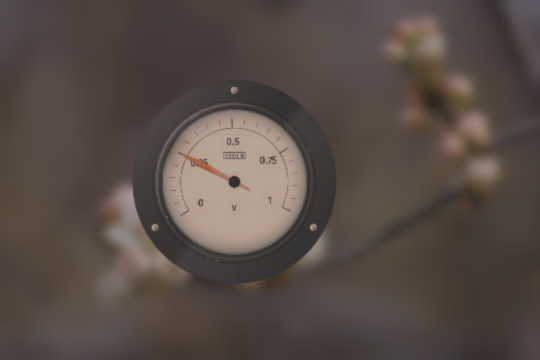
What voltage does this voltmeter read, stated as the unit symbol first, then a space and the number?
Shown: V 0.25
